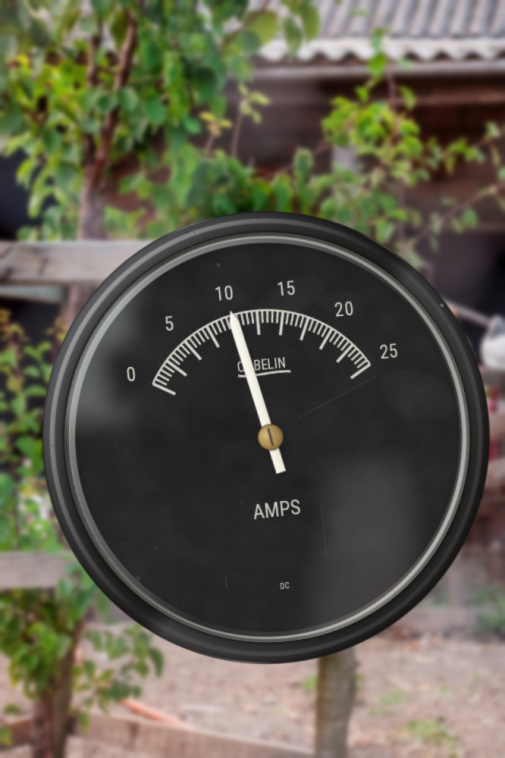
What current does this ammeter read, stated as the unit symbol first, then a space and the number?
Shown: A 10
